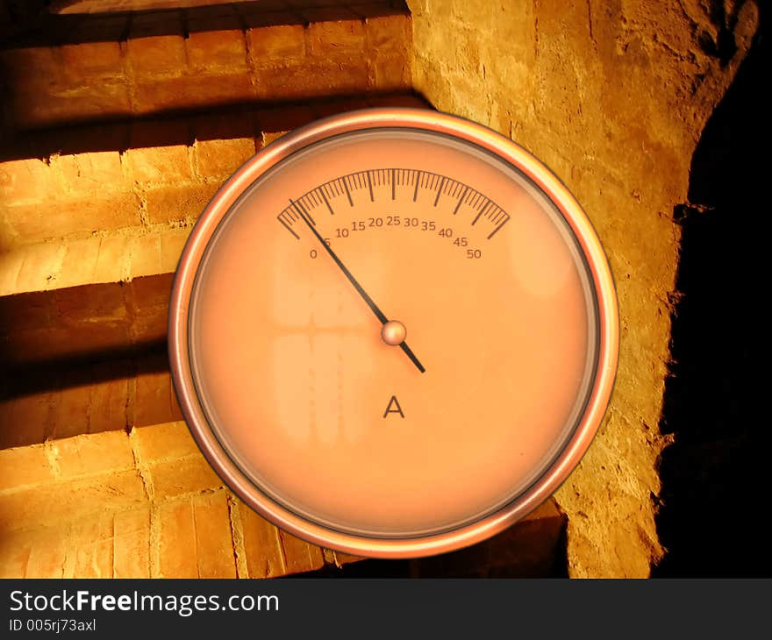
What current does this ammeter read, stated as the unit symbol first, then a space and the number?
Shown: A 4
